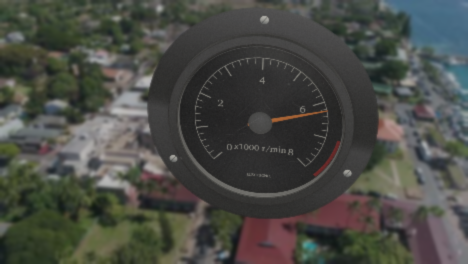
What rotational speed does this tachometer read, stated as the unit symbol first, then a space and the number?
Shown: rpm 6200
